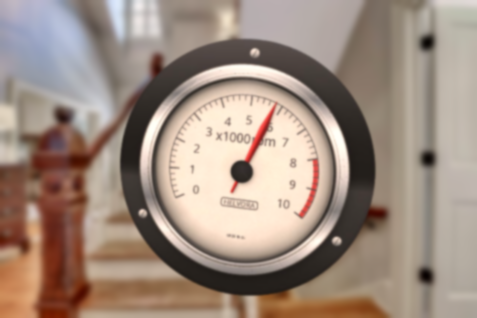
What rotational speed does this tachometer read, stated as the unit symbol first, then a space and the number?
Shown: rpm 5800
